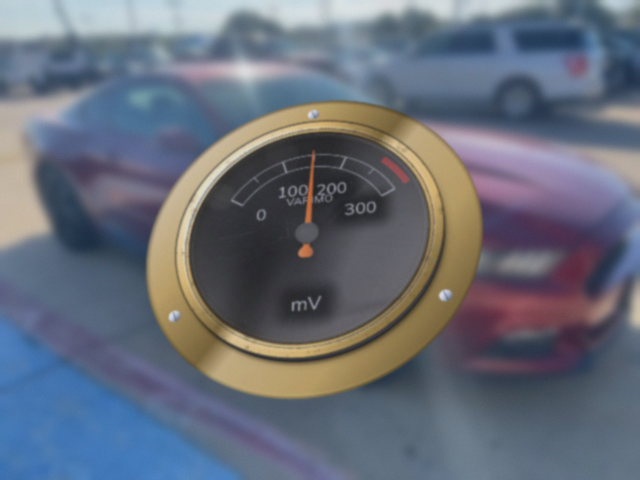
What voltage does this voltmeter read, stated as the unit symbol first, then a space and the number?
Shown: mV 150
